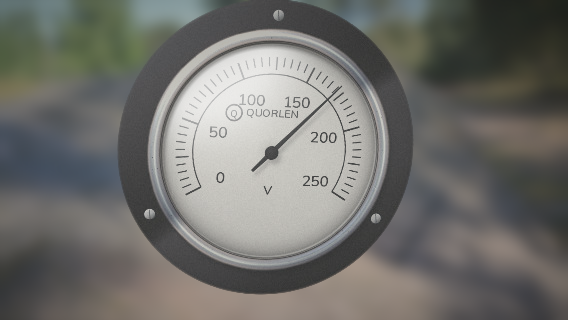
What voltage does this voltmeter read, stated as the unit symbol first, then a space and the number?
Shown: V 170
